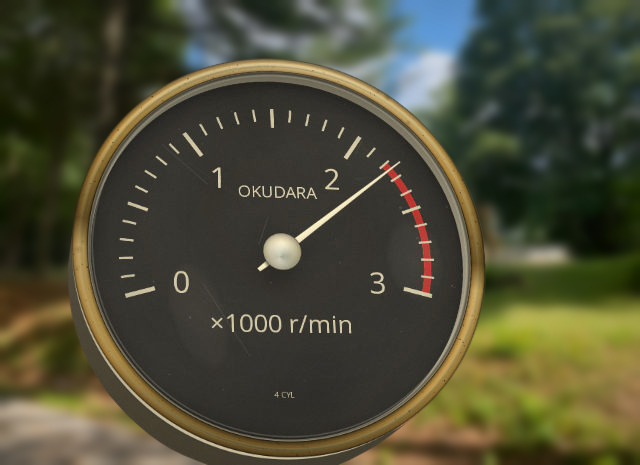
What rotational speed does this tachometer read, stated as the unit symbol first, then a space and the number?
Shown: rpm 2250
